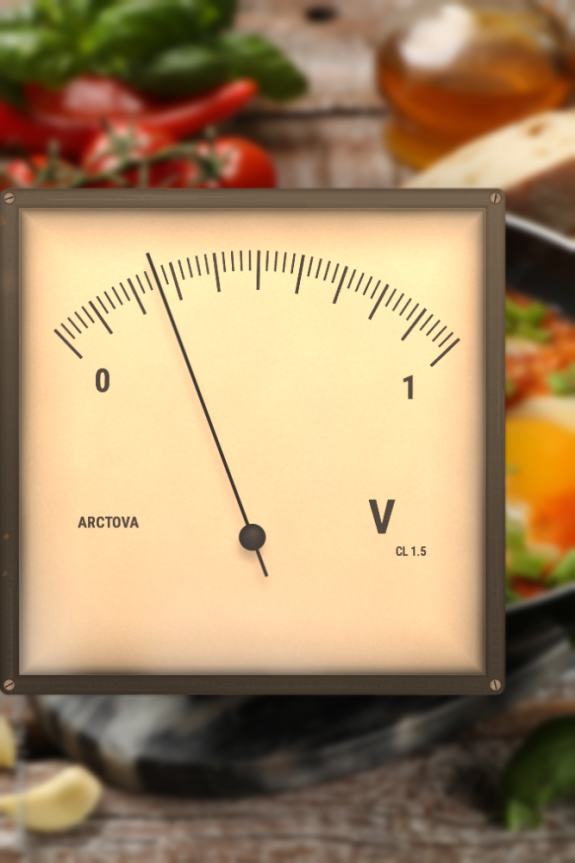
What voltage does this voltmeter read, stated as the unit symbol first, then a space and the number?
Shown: V 0.26
